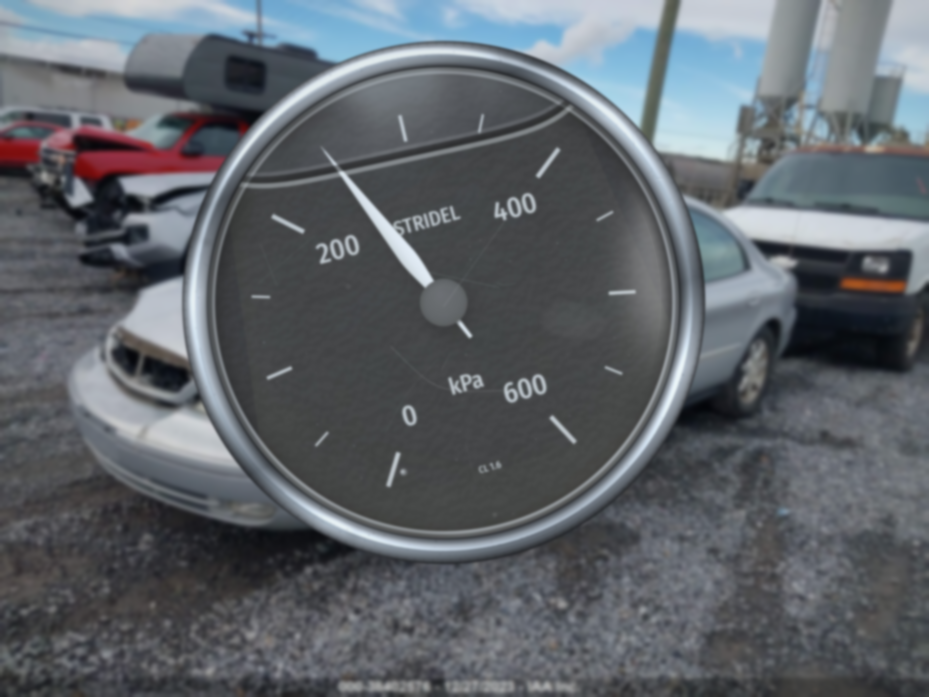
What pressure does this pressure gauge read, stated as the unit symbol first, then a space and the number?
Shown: kPa 250
